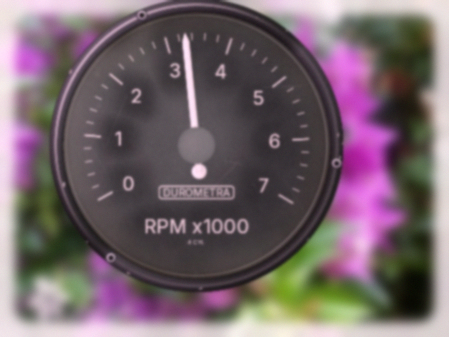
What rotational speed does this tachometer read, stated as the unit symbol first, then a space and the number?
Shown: rpm 3300
